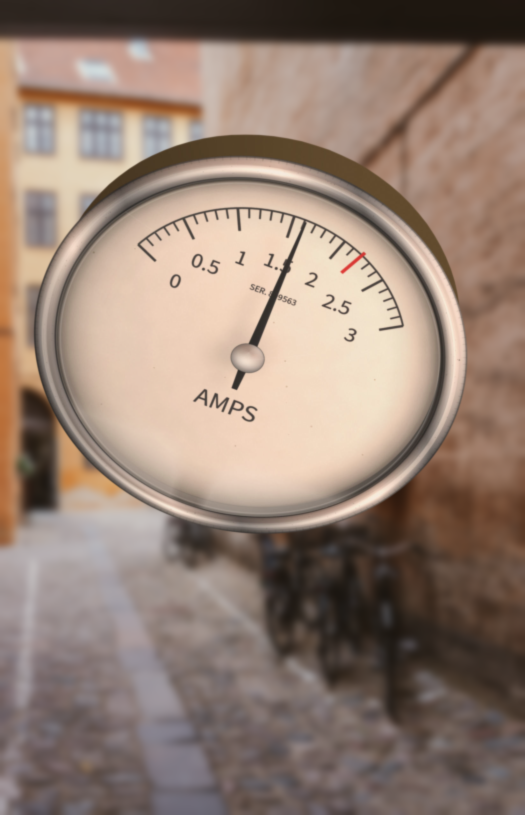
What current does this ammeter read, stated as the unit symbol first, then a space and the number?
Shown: A 1.6
